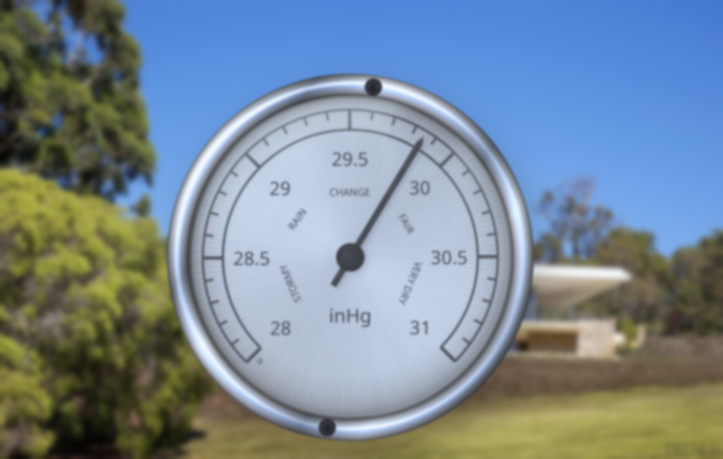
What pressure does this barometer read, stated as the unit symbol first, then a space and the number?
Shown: inHg 29.85
